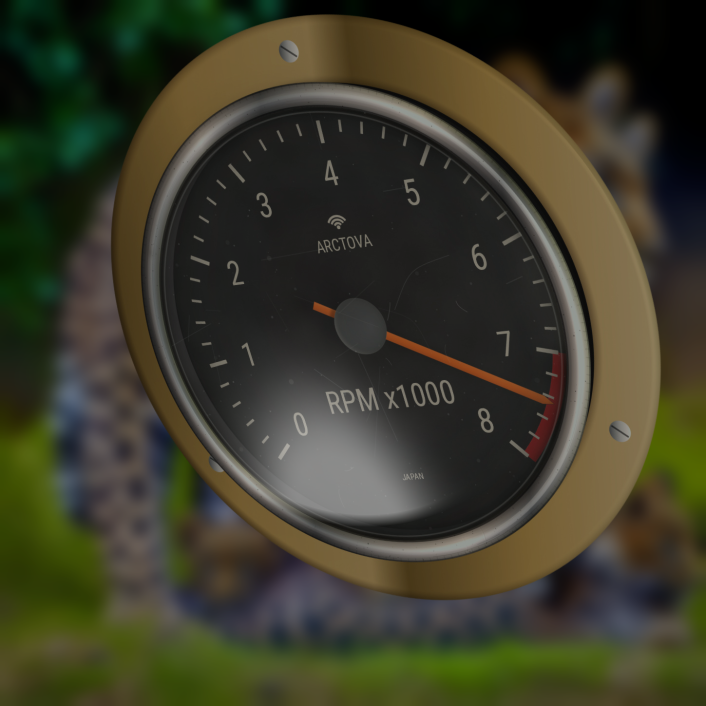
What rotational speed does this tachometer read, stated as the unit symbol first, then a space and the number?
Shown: rpm 7400
